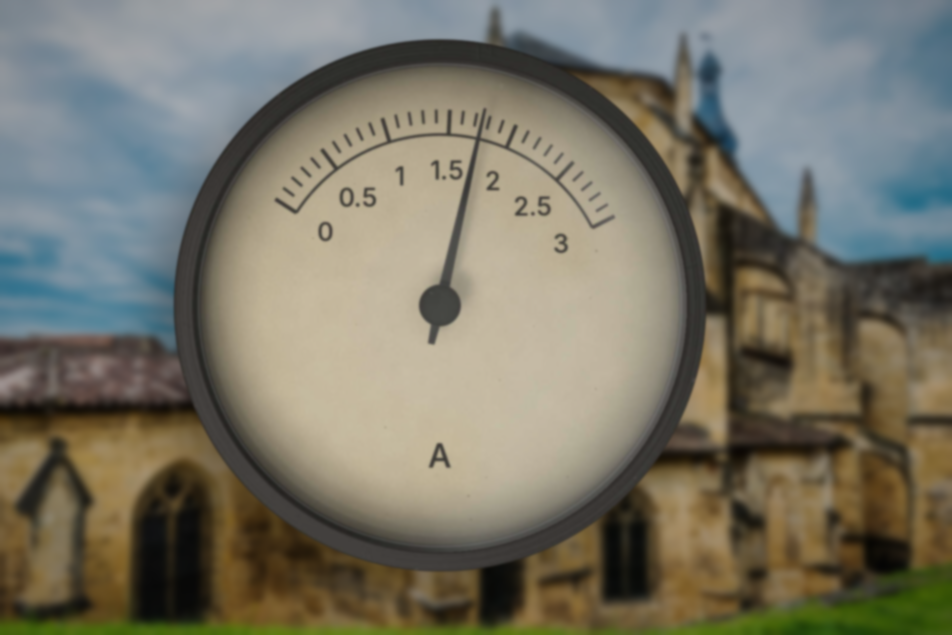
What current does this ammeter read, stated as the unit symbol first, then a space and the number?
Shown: A 1.75
